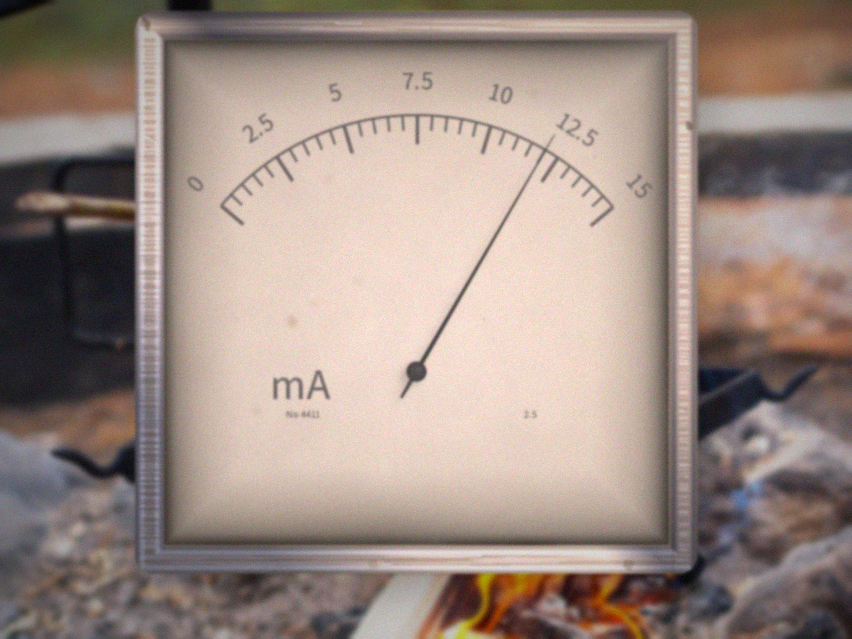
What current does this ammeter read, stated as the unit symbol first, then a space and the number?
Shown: mA 12
